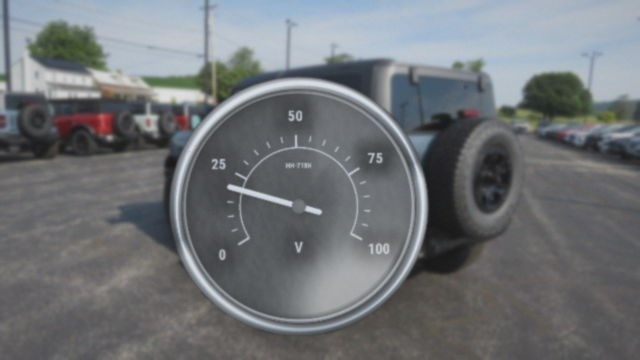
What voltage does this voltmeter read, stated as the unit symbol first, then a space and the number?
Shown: V 20
